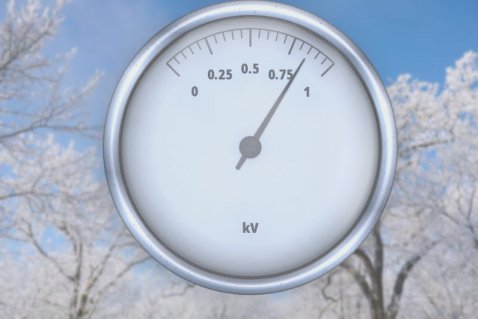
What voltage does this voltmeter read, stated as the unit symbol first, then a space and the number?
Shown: kV 0.85
